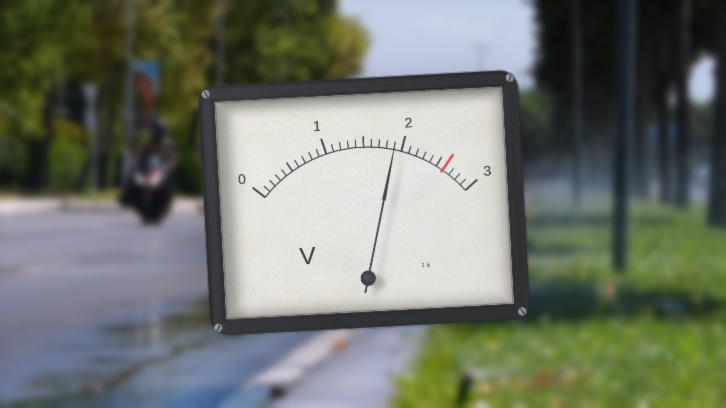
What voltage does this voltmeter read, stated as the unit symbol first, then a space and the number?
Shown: V 1.9
